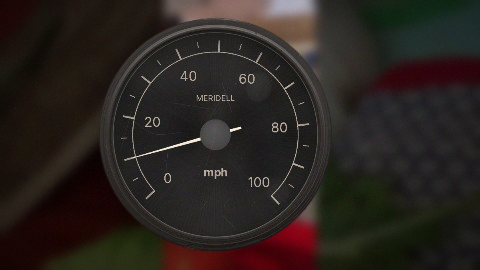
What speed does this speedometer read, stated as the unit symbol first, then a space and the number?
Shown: mph 10
